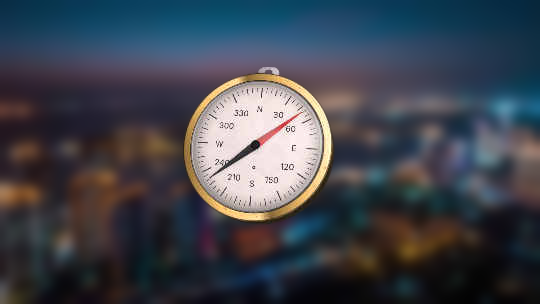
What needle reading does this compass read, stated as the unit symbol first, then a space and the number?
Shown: ° 50
